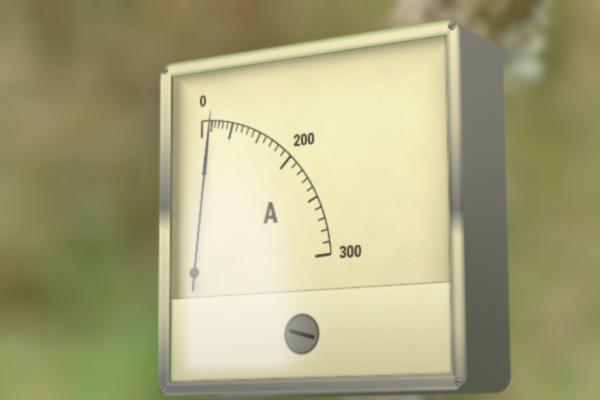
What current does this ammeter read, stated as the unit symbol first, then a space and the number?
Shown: A 50
